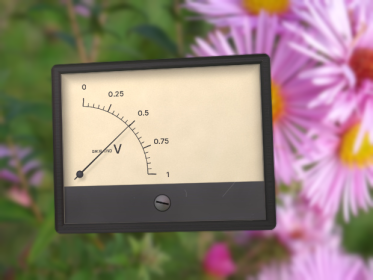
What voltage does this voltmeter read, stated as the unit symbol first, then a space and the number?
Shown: V 0.5
